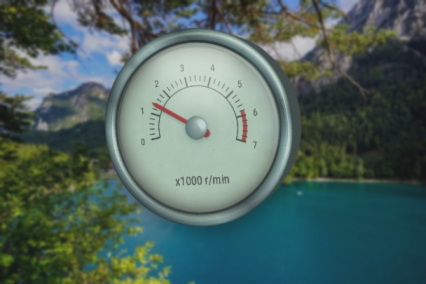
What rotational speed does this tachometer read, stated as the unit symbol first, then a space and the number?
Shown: rpm 1400
